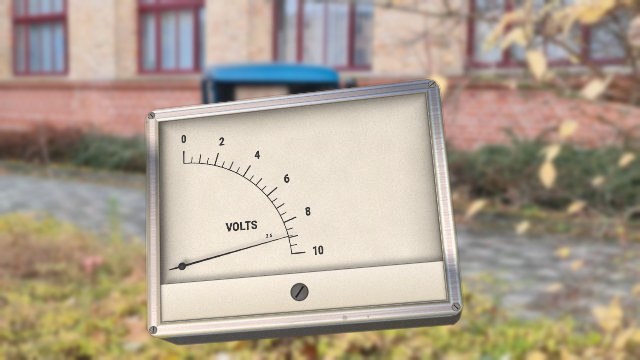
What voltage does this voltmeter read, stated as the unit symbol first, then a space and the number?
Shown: V 9
